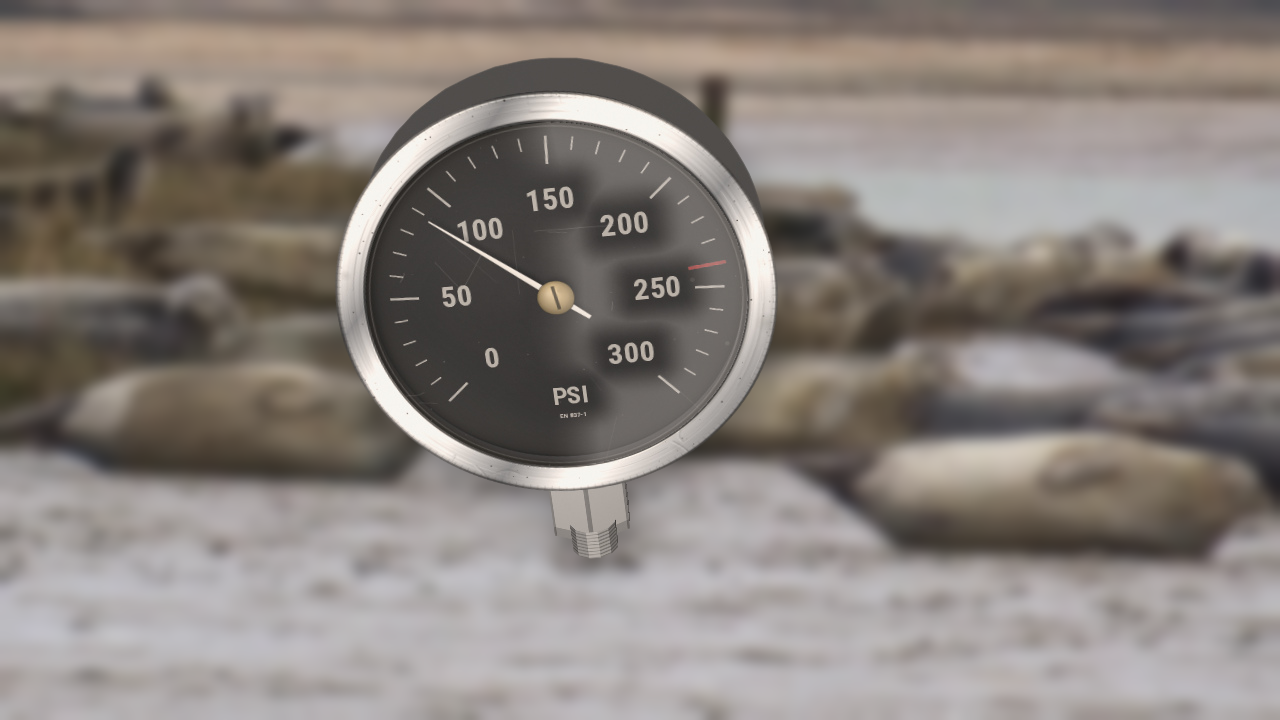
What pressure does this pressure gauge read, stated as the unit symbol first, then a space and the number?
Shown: psi 90
